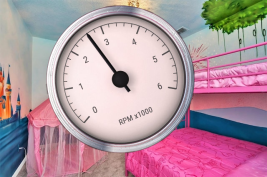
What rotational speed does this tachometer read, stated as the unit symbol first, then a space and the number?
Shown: rpm 2600
